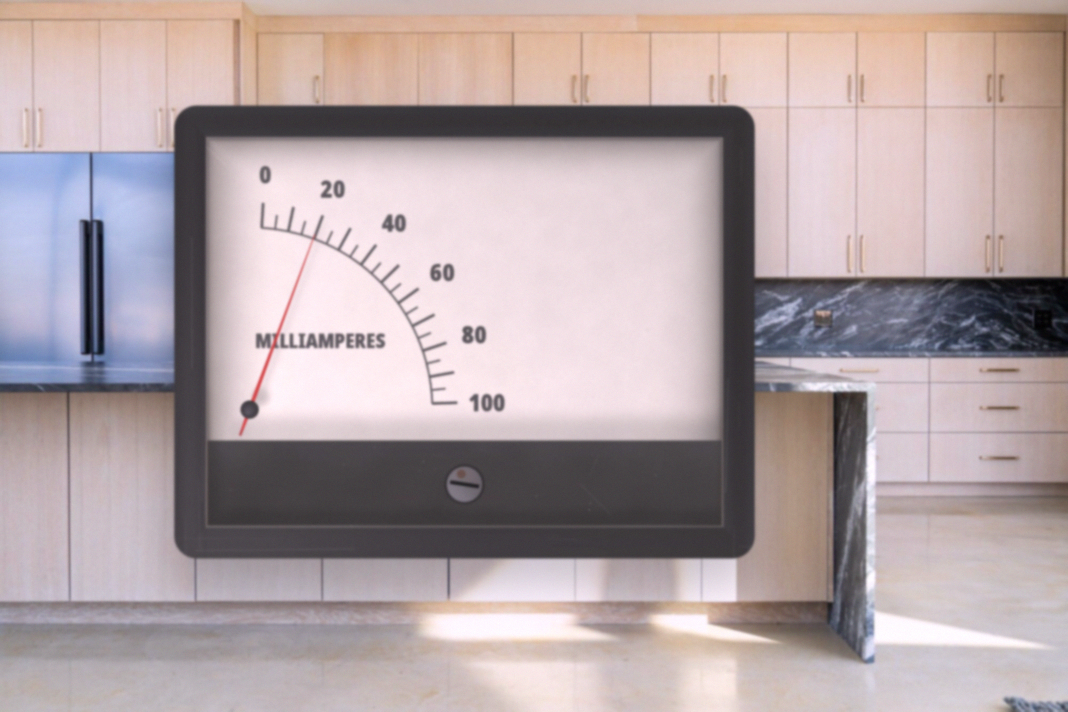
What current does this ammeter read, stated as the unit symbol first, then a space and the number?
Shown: mA 20
